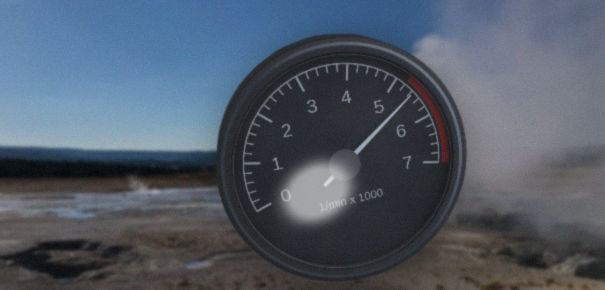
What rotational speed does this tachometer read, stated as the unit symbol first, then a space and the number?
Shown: rpm 5400
